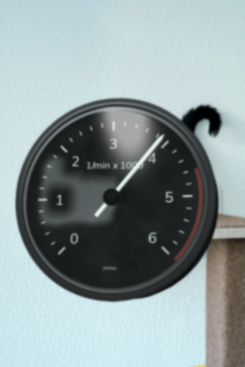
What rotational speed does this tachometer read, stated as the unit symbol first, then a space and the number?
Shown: rpm 3900
